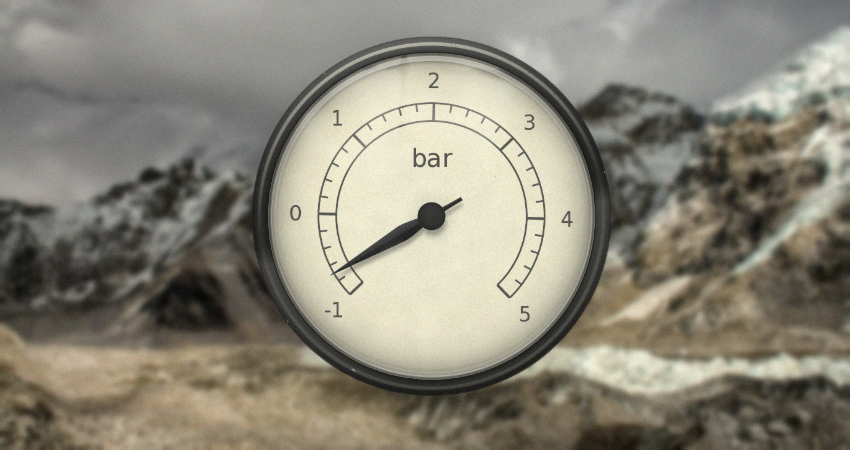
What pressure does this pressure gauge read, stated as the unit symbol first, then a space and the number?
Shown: bar -0.7
